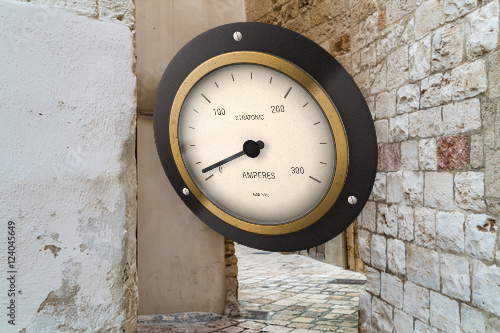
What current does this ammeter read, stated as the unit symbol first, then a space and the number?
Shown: A 10
